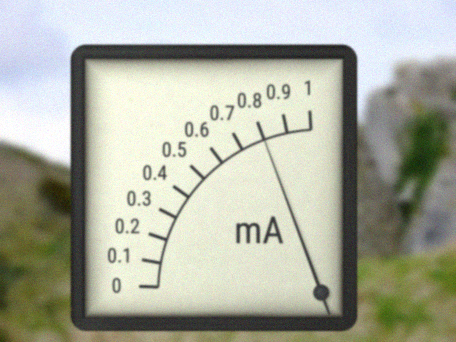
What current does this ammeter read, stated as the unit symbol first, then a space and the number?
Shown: mA 0.8
